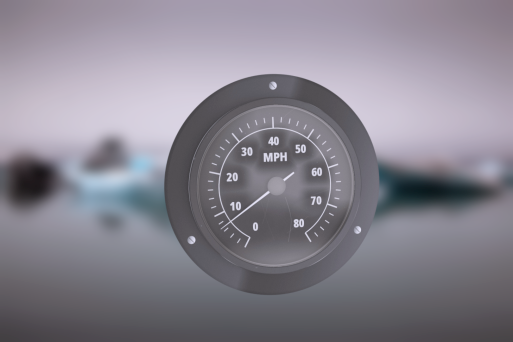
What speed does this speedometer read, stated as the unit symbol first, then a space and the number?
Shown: mph 7
